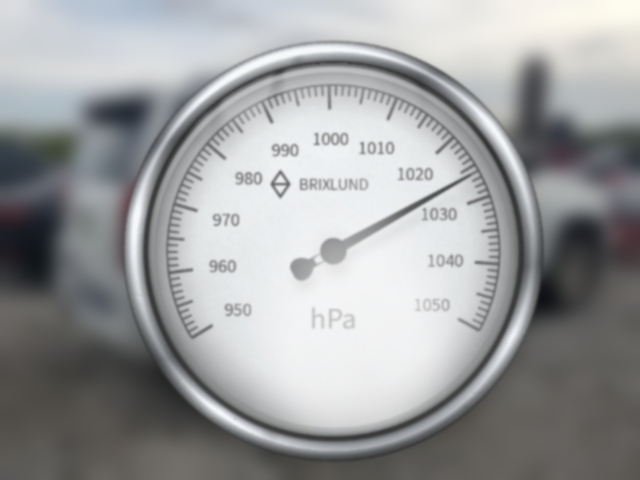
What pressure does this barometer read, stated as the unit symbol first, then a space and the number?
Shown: hPa 1026
